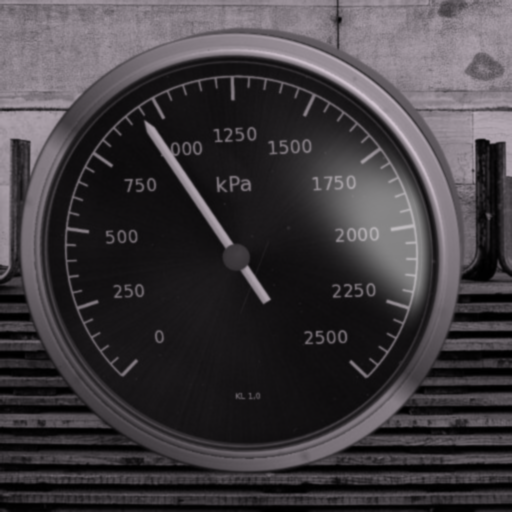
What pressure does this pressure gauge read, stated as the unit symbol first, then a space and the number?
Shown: kPa 950
